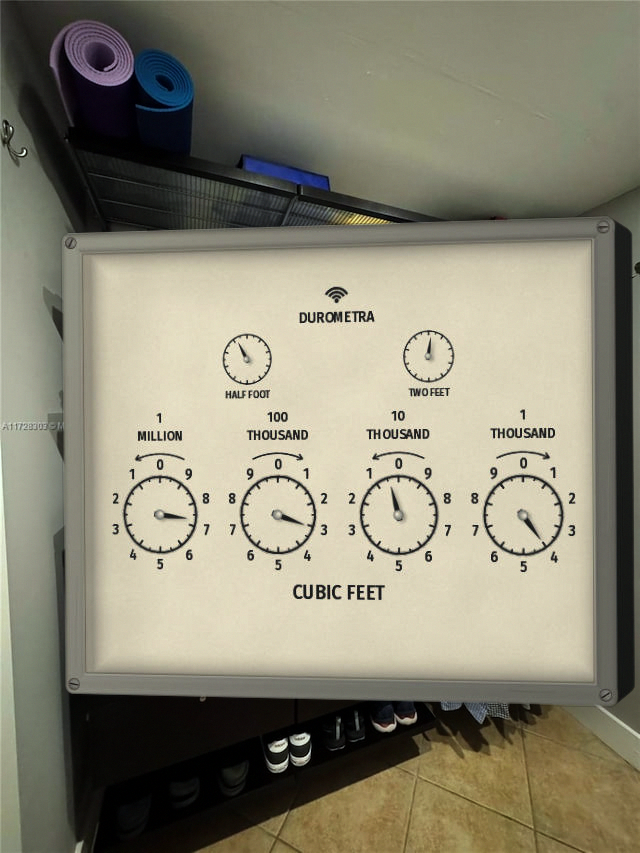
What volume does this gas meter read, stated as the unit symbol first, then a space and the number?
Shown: ft³ 730400
